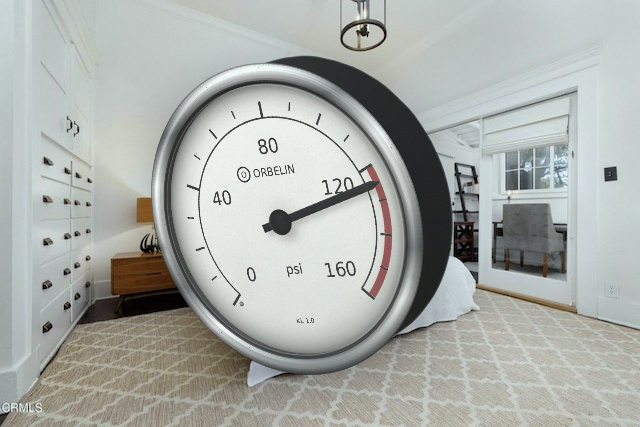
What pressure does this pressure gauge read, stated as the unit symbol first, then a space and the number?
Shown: psi 125
